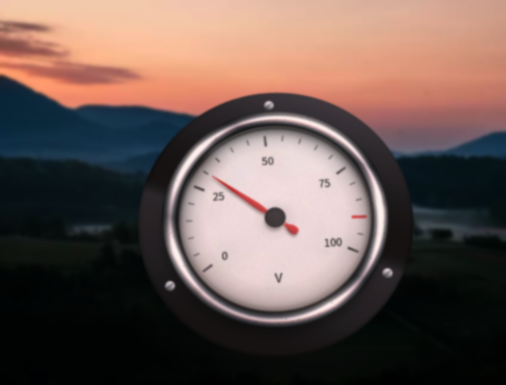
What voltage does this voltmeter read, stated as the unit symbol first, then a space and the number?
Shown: V 30
